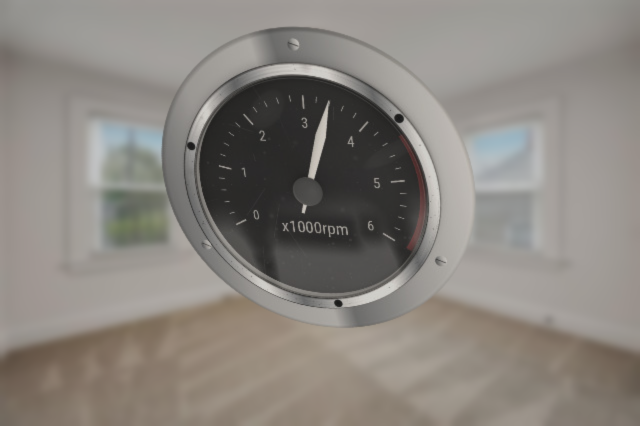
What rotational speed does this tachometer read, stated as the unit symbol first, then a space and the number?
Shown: rpm 3400
